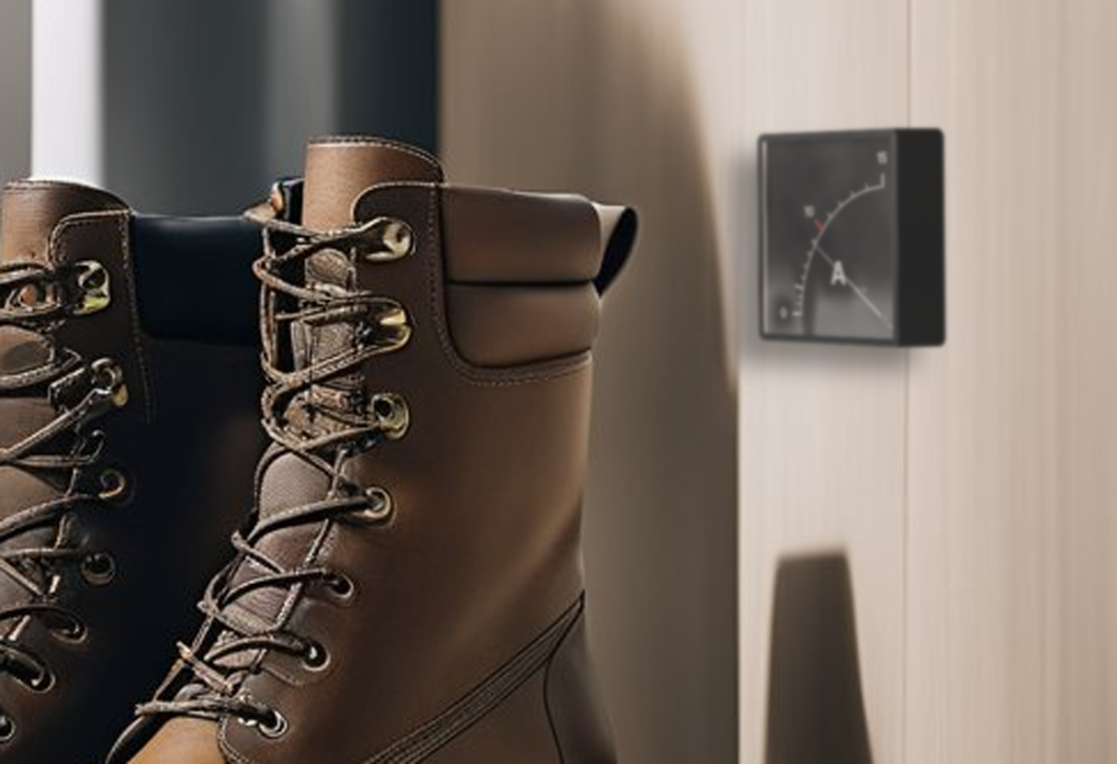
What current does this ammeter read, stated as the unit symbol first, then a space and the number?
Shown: A 9
